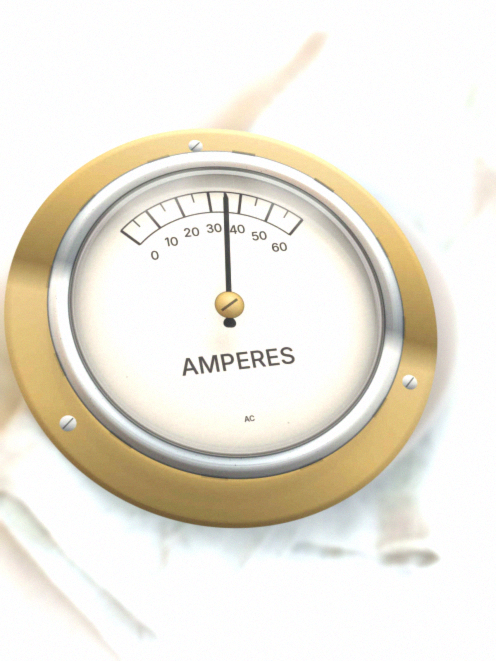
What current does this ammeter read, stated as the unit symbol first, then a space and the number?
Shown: A 35
